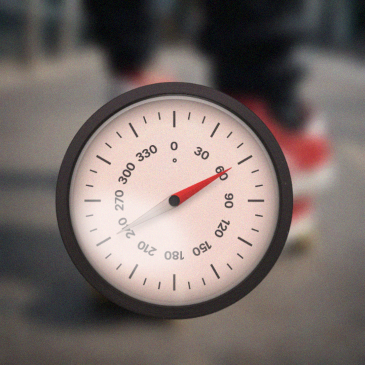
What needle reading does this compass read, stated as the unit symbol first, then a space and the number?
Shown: ° 60
